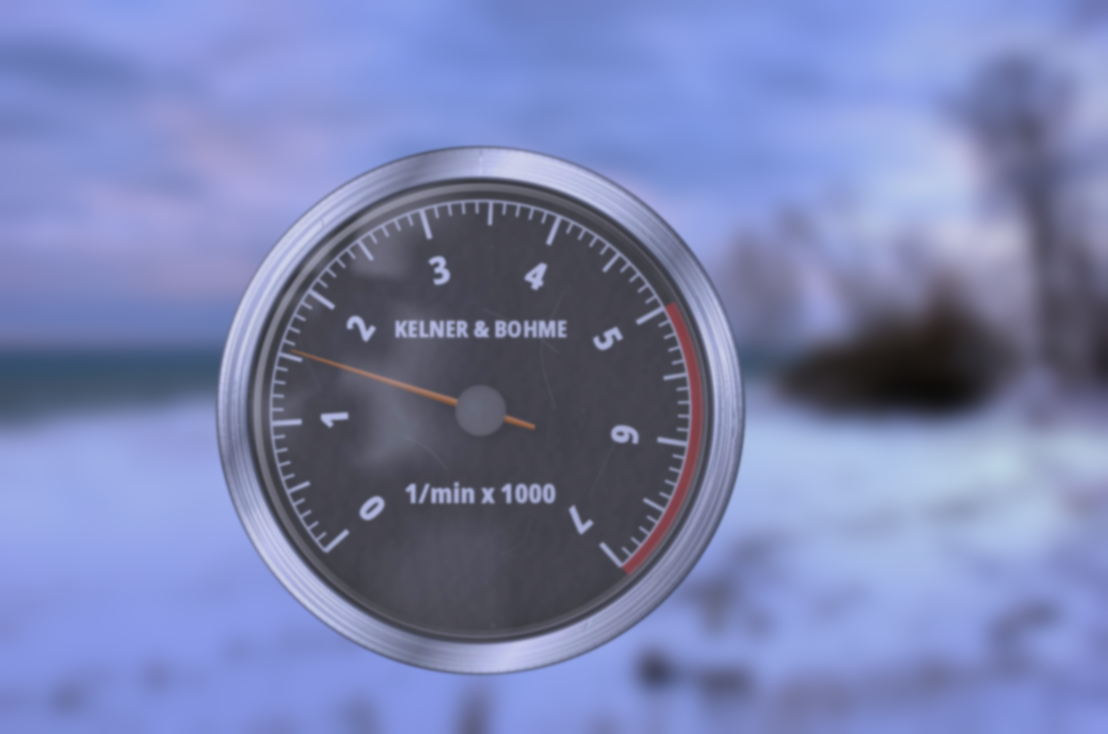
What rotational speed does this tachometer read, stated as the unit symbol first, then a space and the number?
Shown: rpm 1550
